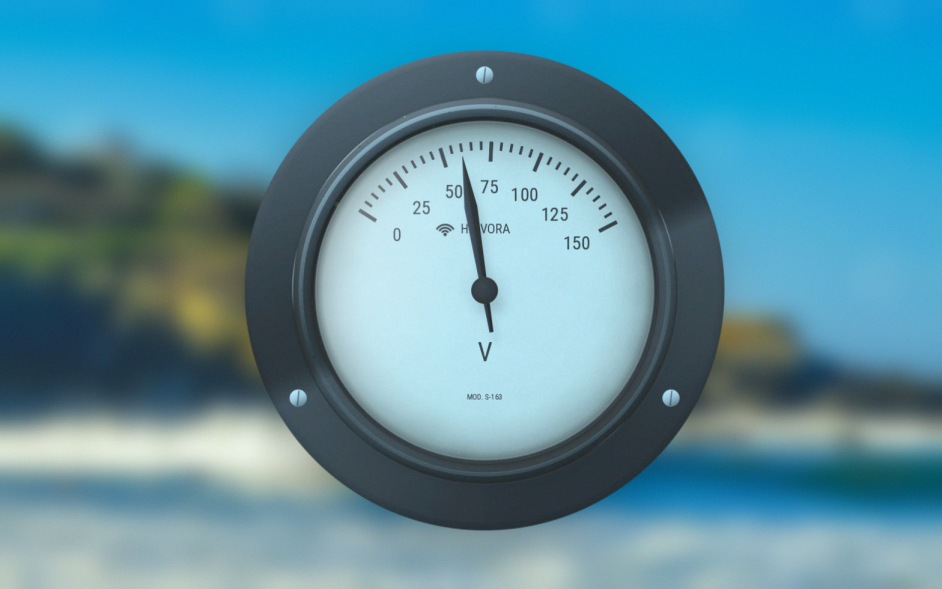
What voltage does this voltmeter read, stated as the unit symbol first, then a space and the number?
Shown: V 60
